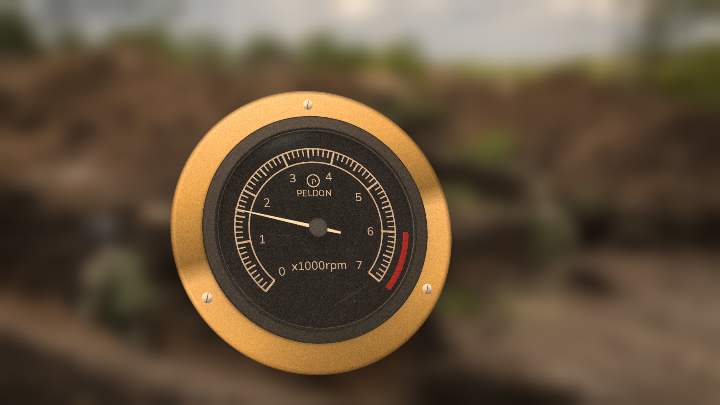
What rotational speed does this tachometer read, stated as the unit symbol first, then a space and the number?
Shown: rpm 1600
